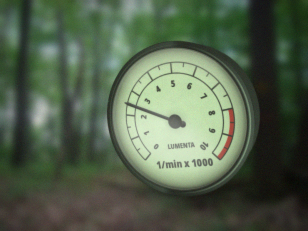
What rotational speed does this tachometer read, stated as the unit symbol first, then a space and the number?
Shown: rpm 2500
